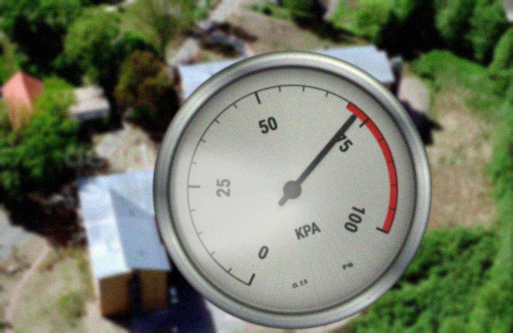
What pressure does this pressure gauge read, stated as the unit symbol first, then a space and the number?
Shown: kPa 72.5
